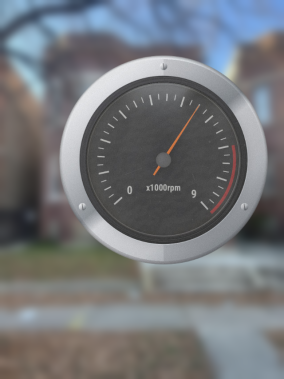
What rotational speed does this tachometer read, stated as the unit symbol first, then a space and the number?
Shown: rpm 5500
